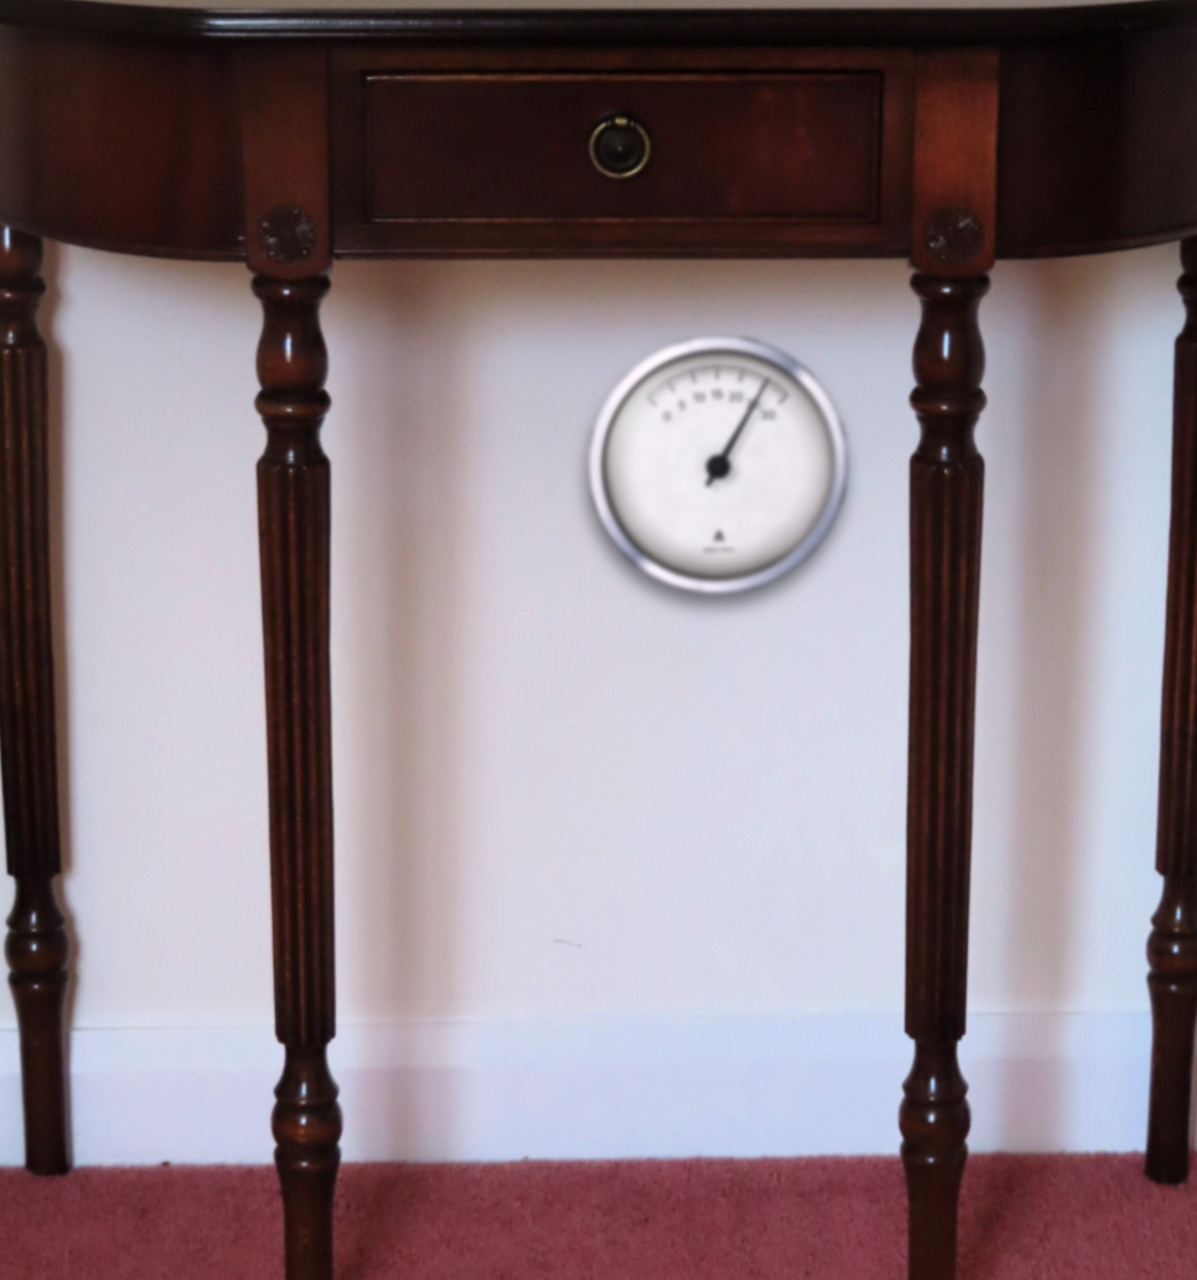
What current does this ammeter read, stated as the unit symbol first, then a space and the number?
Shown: A 25
